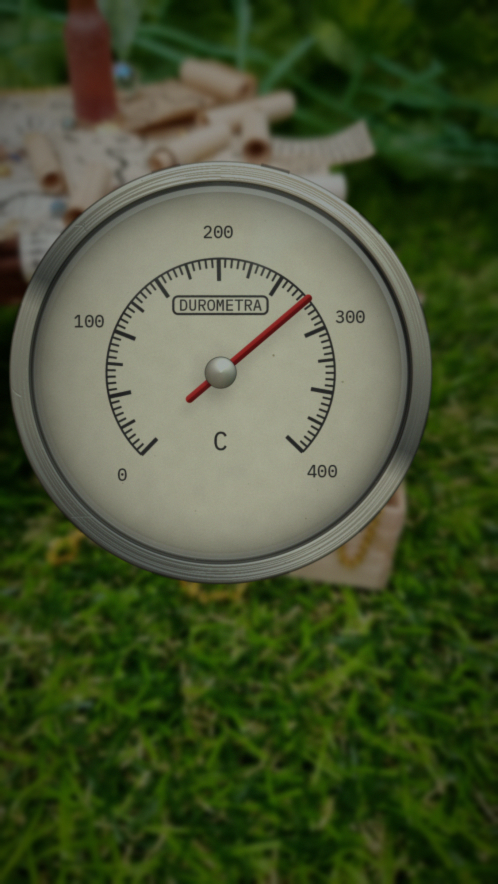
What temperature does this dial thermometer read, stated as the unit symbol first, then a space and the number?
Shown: °C 275
